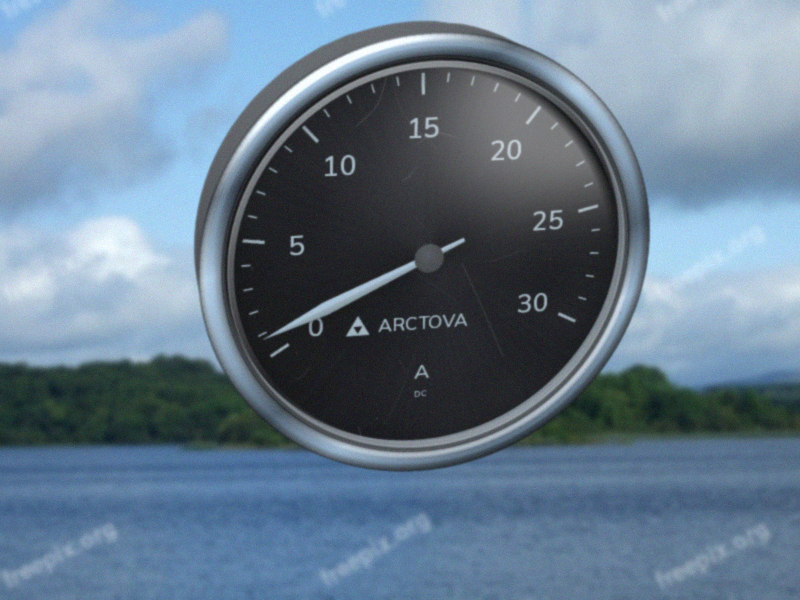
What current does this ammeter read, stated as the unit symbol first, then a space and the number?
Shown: A 1
